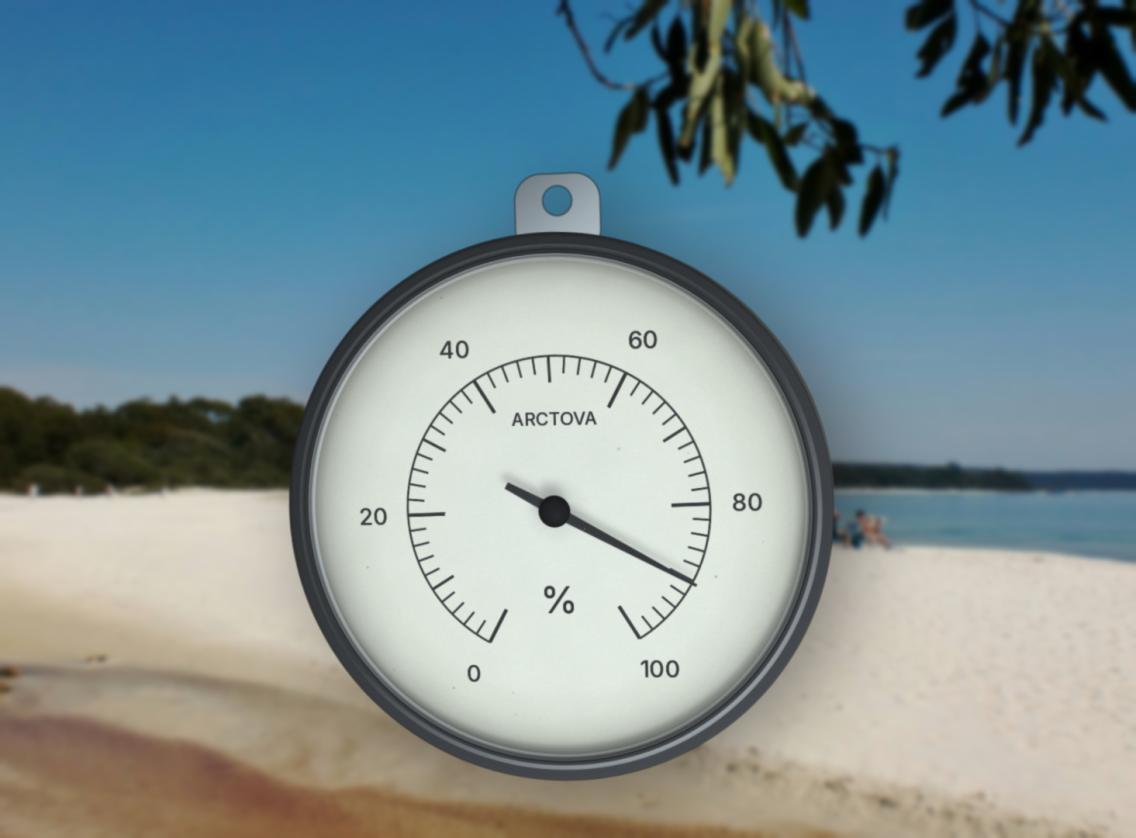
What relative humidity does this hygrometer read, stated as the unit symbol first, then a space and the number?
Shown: % 90
